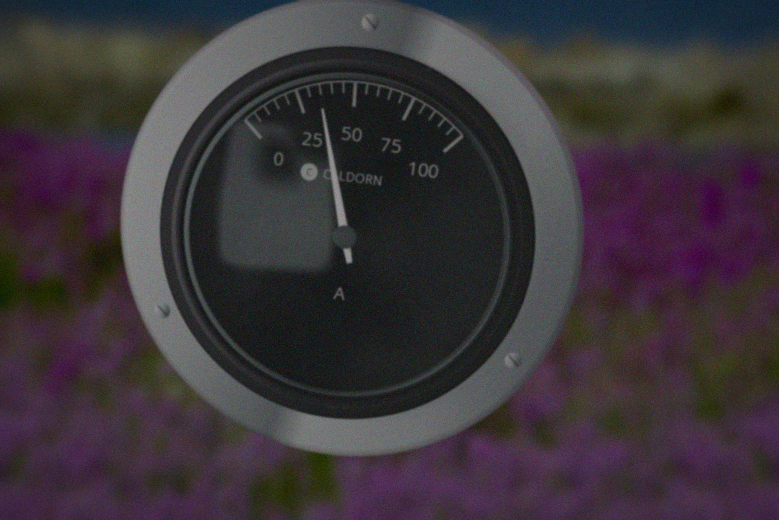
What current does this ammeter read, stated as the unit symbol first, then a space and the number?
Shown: A 35
